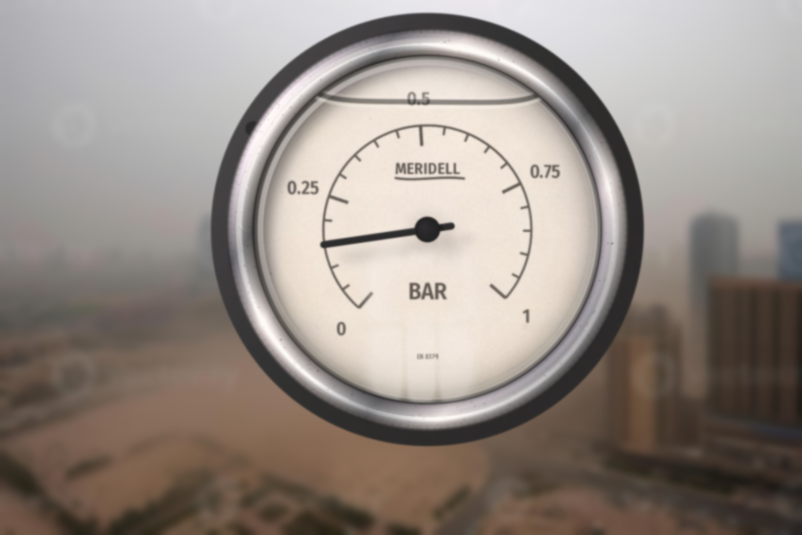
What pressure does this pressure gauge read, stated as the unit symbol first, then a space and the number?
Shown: bar 0.15
